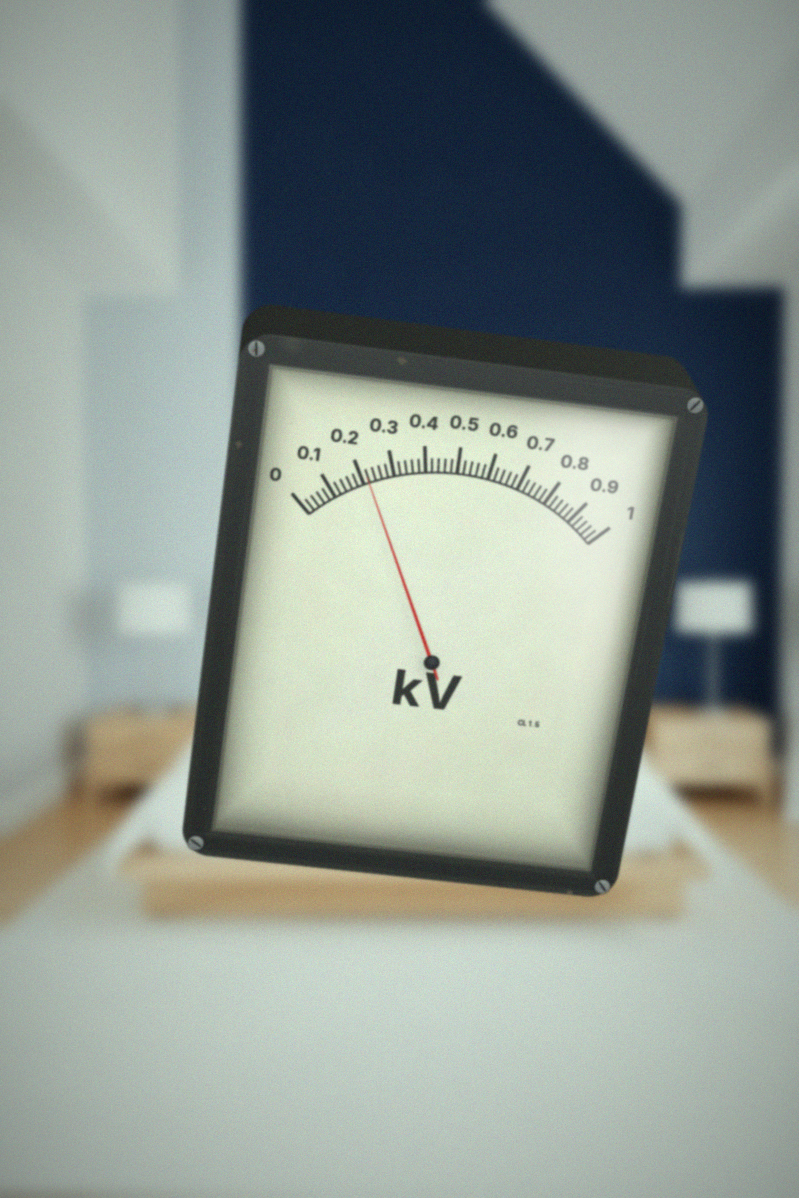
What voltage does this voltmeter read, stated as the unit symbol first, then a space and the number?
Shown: kV 0.22
